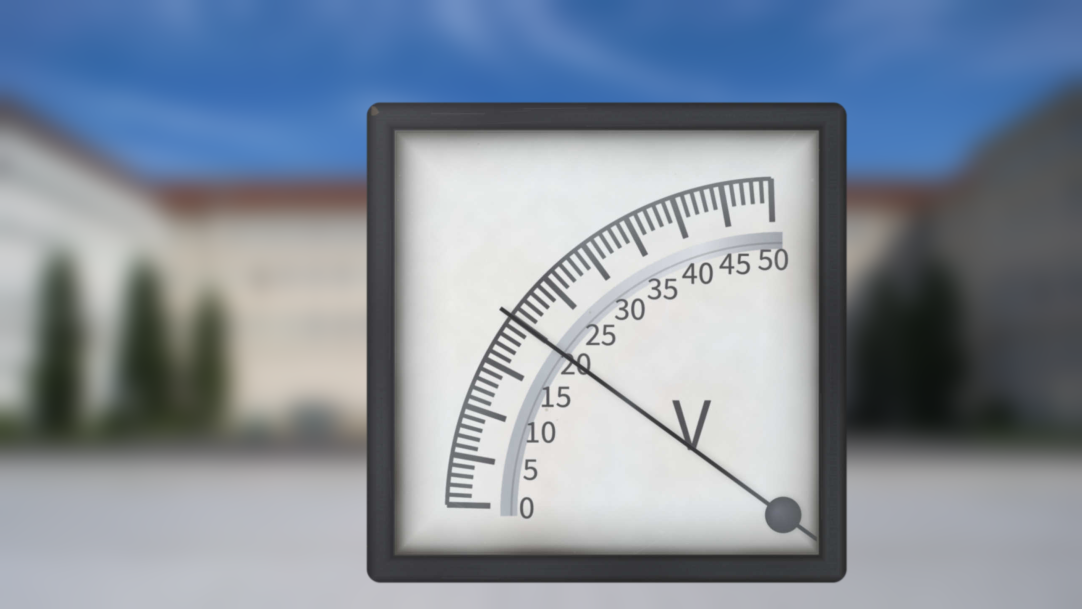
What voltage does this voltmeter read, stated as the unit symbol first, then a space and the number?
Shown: V 20
